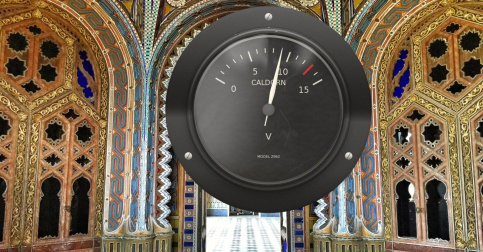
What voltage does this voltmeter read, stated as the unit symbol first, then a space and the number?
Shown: V 9
